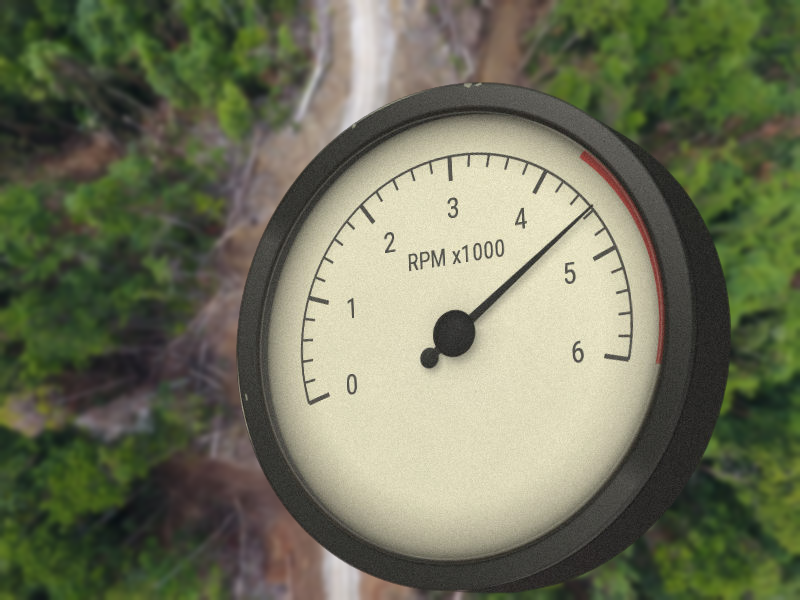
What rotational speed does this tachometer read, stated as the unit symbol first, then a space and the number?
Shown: rpm 4600
